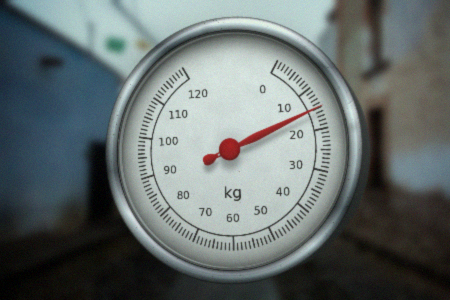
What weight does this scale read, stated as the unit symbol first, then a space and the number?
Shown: kg 15
